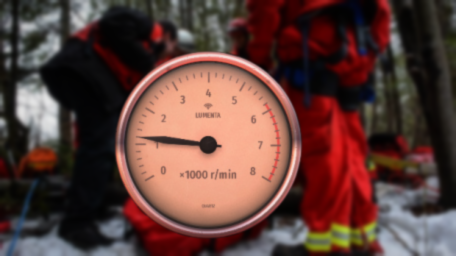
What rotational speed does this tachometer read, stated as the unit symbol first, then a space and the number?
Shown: rpm 1200
